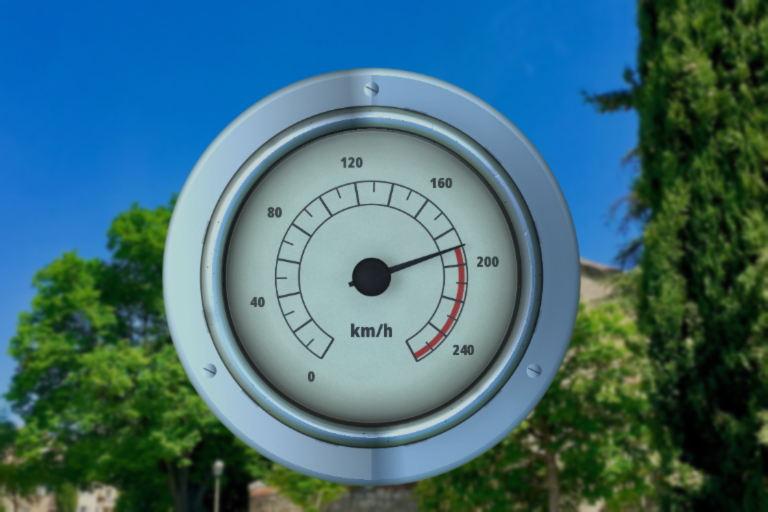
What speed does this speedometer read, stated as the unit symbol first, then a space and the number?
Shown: km/h 190
